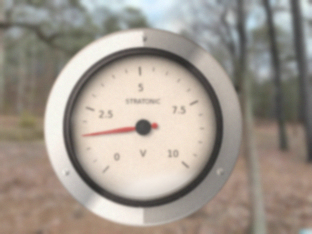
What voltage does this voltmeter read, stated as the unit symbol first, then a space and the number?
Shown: V 1.5
